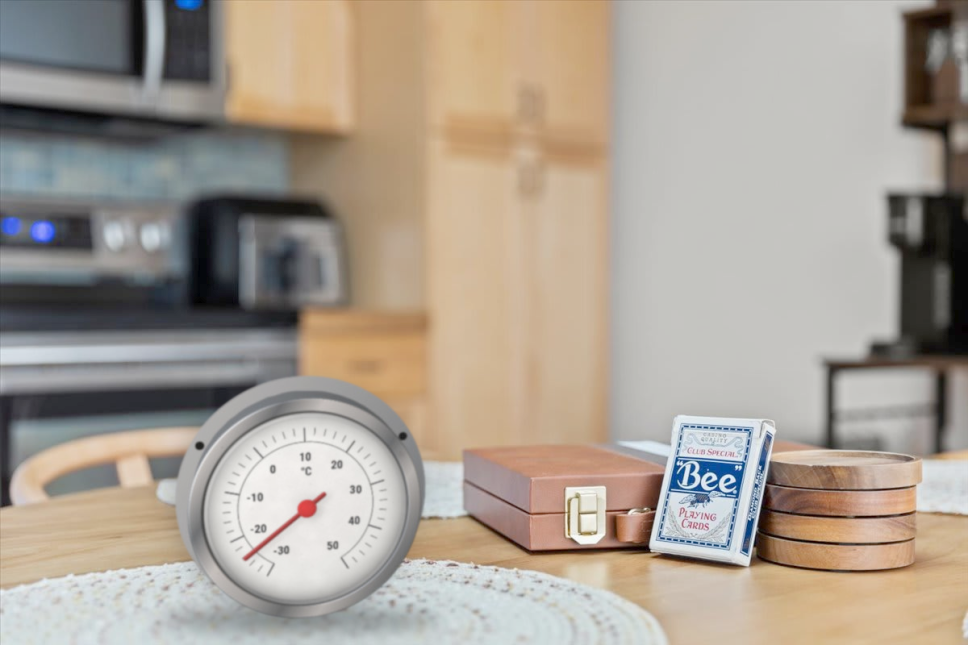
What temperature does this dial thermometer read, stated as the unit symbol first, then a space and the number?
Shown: °C -24
